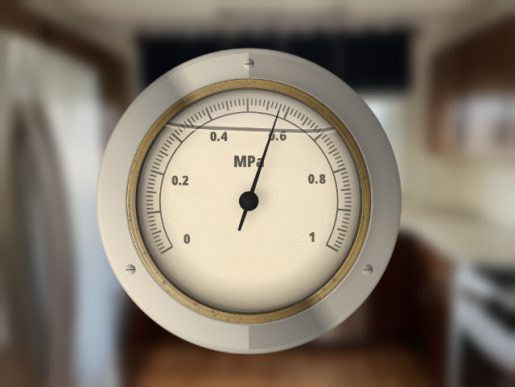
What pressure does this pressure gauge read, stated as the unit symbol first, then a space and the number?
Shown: MPa 0.58
